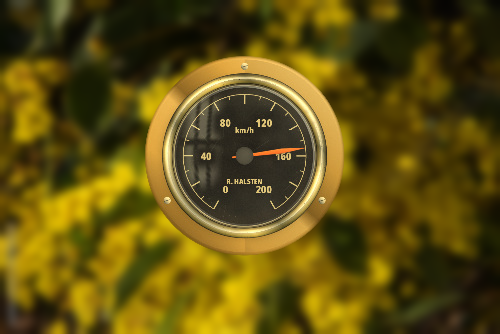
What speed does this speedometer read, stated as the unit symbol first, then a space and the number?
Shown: km/h 155
